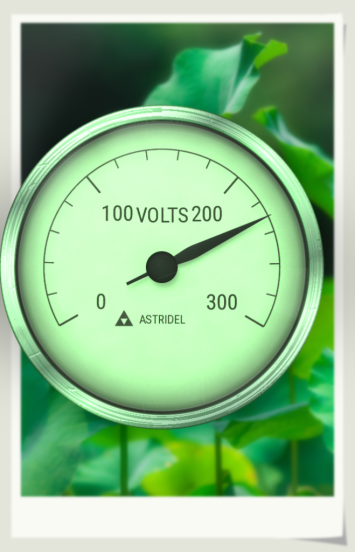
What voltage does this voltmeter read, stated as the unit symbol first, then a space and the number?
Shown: V 230
